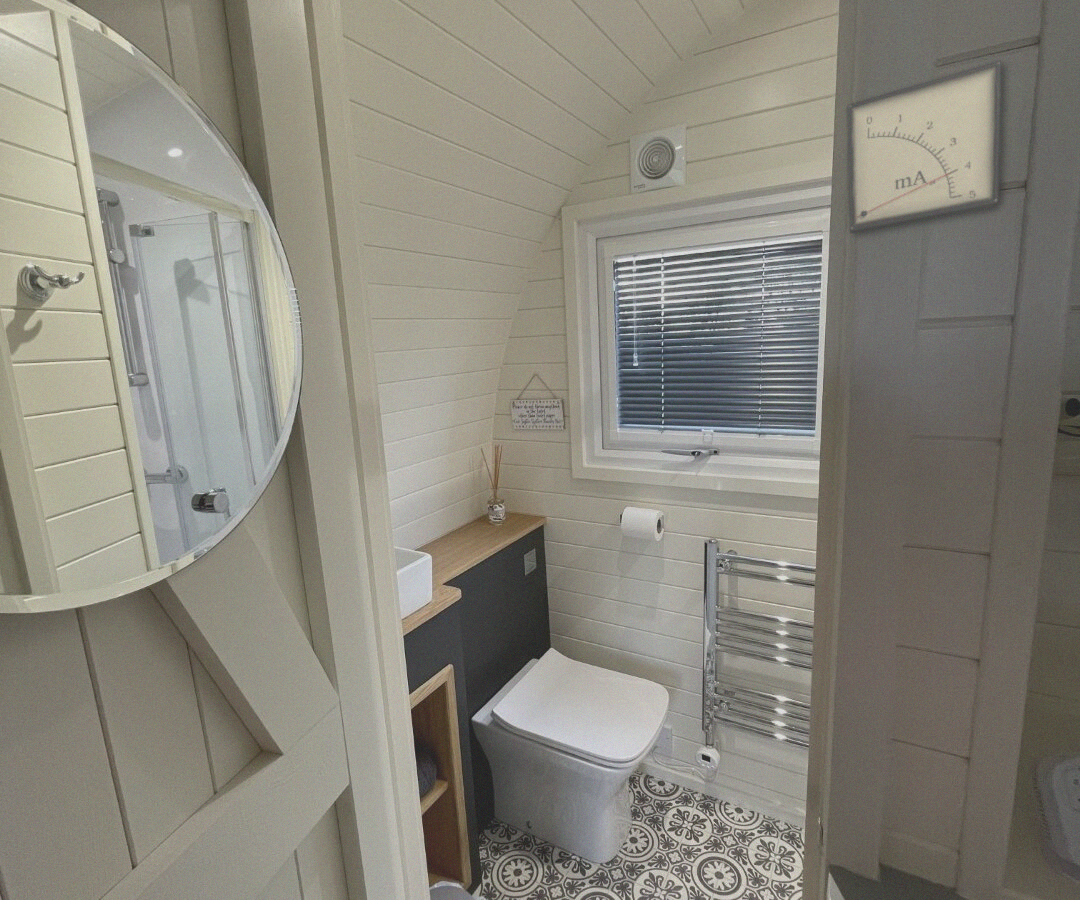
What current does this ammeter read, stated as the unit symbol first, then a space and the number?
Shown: mA 4
